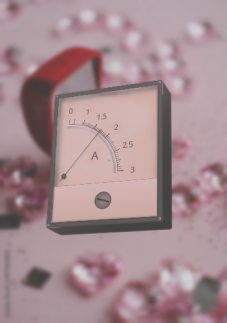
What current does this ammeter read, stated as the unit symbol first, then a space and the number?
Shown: A 1.75
